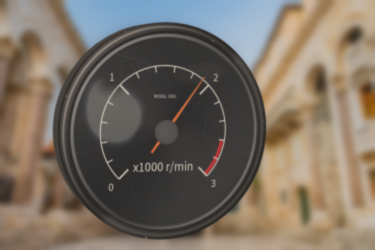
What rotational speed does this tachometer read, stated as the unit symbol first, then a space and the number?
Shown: rpm 1900
